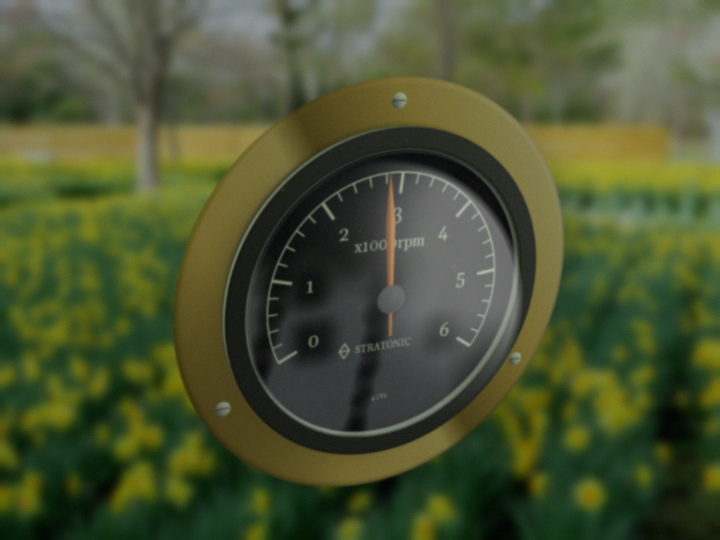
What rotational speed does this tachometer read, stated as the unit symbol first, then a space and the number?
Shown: rpm 2800
